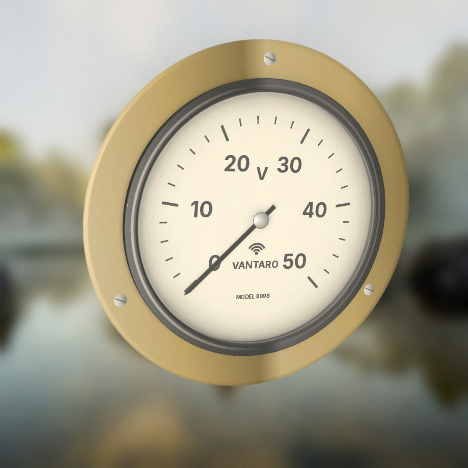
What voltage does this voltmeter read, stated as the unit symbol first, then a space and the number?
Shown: V 0
